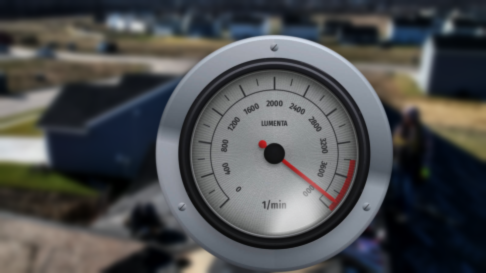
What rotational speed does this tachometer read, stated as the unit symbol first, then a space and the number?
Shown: rpm 3900
